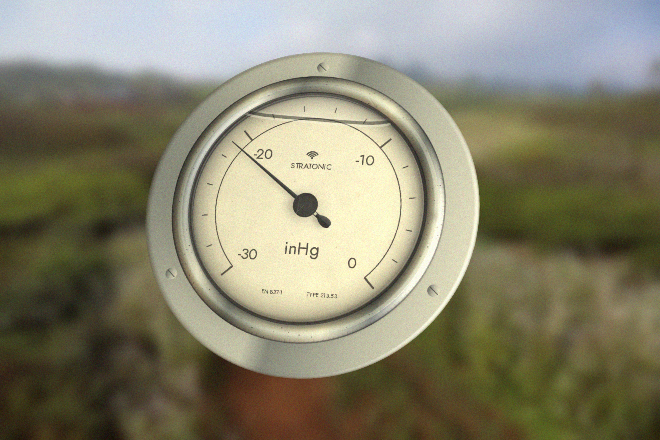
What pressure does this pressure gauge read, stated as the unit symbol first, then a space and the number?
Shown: inHg -21
